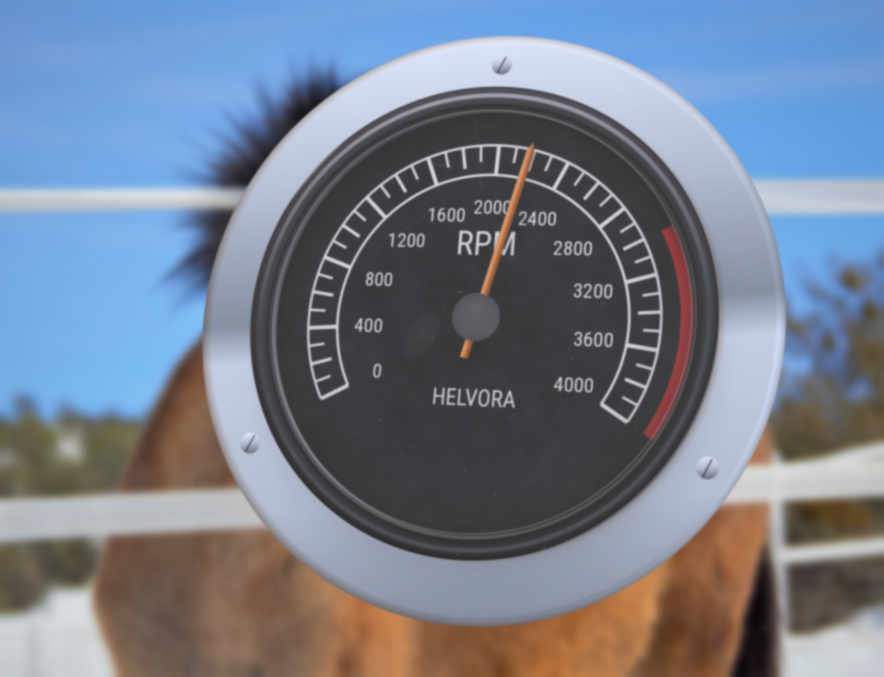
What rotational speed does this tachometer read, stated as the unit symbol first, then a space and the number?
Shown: rpm 2200
